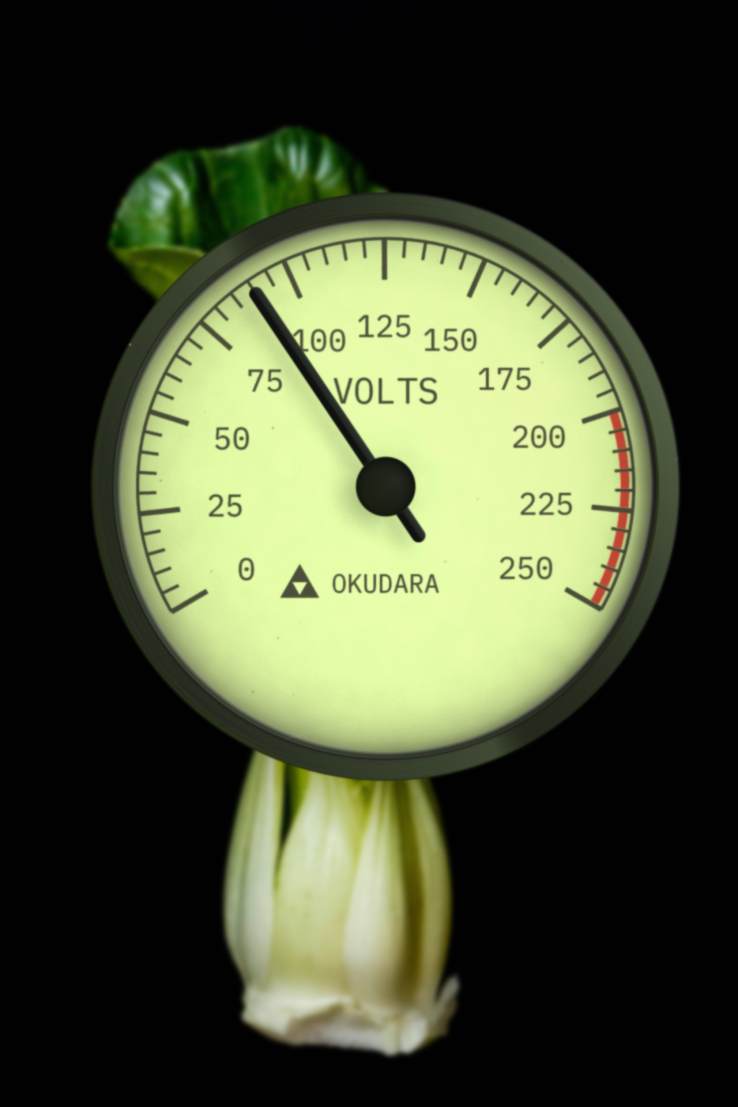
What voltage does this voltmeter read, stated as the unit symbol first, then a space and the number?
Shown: V 90
